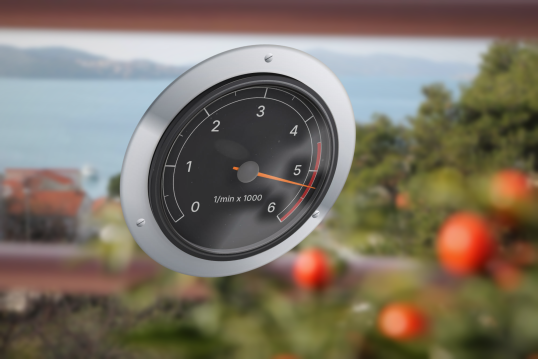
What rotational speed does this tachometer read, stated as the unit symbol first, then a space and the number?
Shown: rpm 5250
